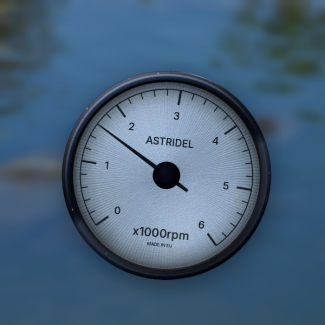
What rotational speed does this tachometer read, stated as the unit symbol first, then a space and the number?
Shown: rpm 1600
